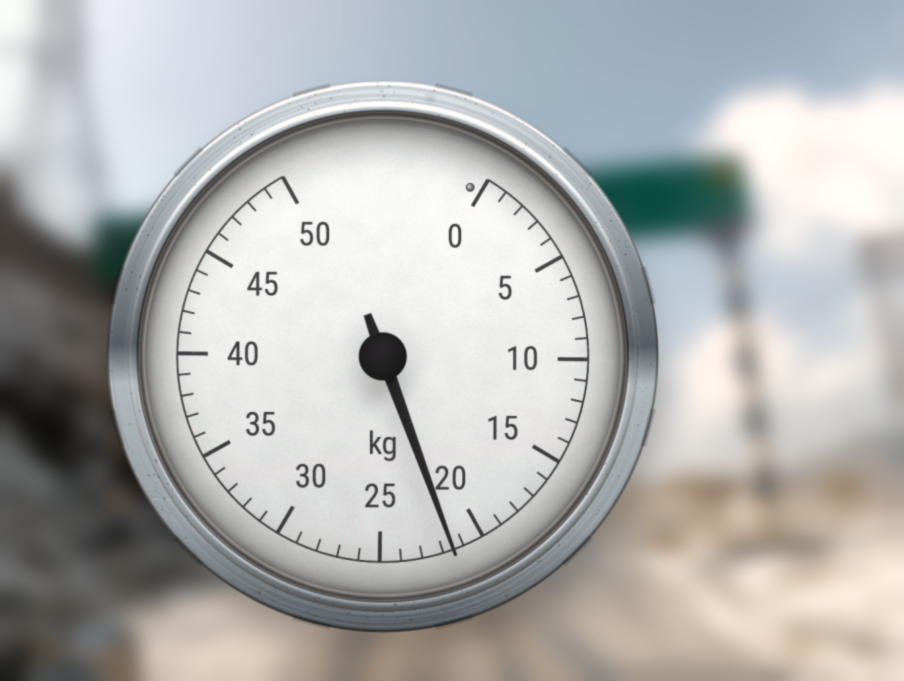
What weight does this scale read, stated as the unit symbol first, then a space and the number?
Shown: kg 21.5
